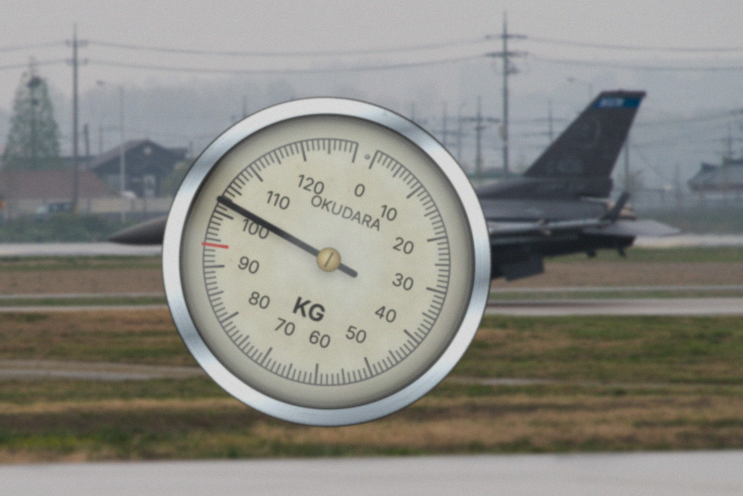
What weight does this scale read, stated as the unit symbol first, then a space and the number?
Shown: kg 102
